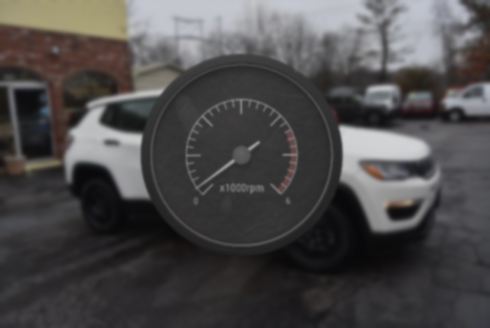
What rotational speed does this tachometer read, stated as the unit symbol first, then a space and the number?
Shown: rpm 200
